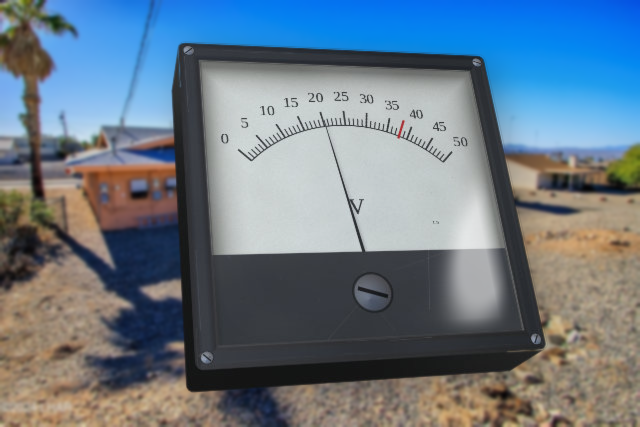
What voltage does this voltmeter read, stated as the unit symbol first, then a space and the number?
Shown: V 20
